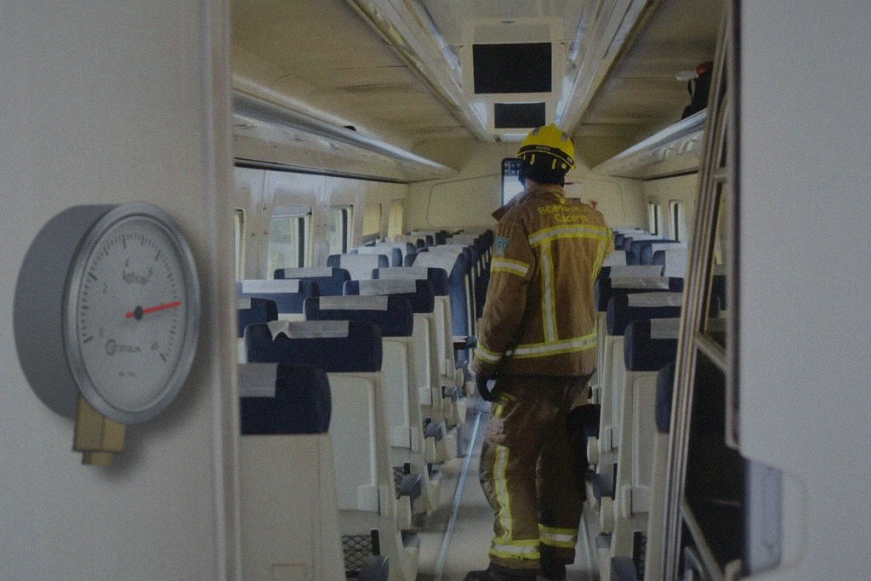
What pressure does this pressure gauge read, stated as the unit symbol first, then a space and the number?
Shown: kg/cm² 8
